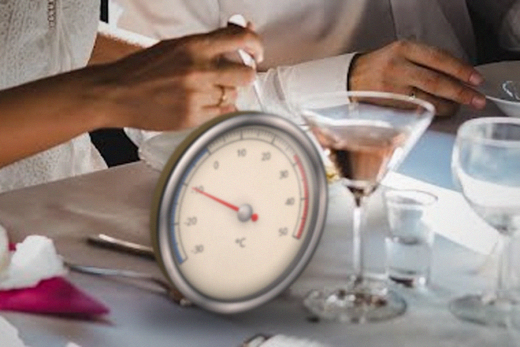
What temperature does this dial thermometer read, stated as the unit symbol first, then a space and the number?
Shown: °C -10
